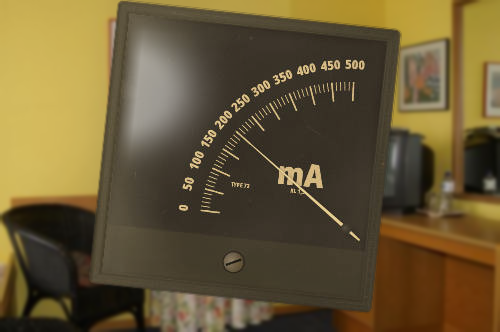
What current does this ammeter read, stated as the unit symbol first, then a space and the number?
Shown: mA 200
